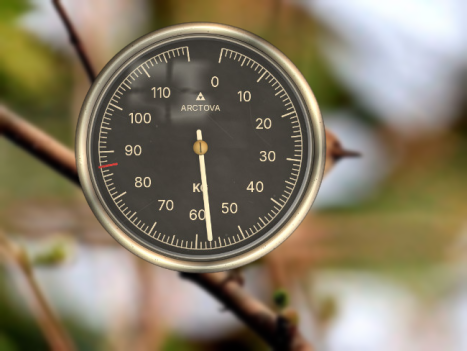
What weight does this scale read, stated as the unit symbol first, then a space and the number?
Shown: kg 57
